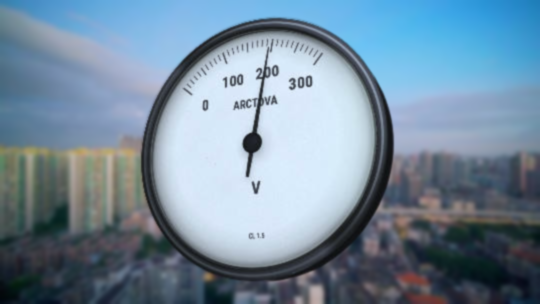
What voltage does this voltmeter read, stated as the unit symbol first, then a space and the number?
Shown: V 200
